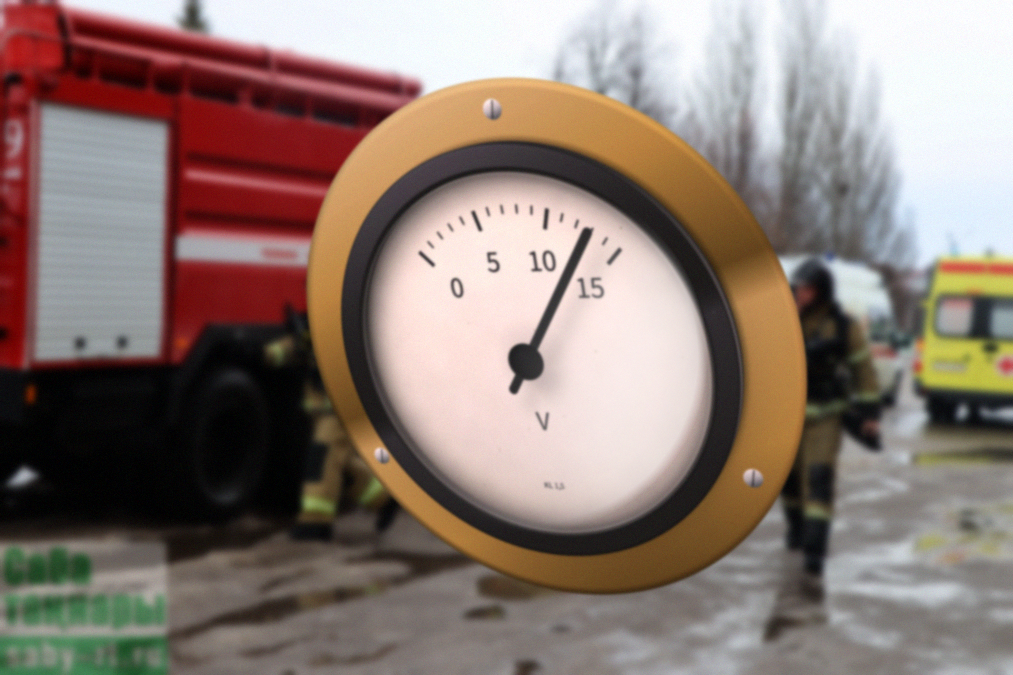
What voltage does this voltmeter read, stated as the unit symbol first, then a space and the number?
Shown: V 13
